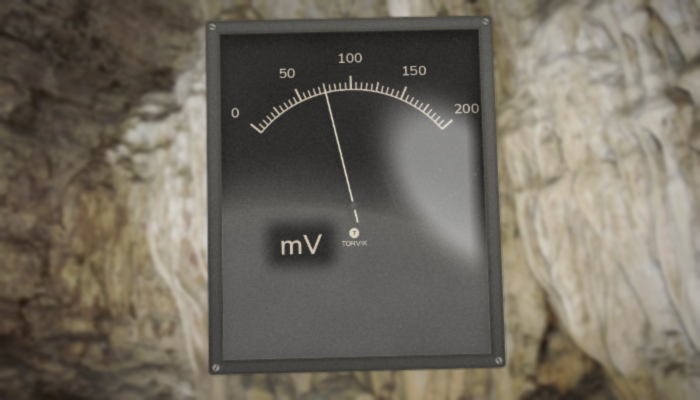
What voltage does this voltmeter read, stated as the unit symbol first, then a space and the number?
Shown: mV 75
